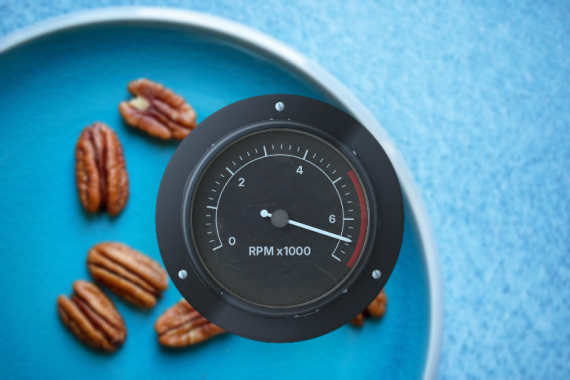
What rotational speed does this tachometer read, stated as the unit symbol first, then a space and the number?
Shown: rpm 6500
